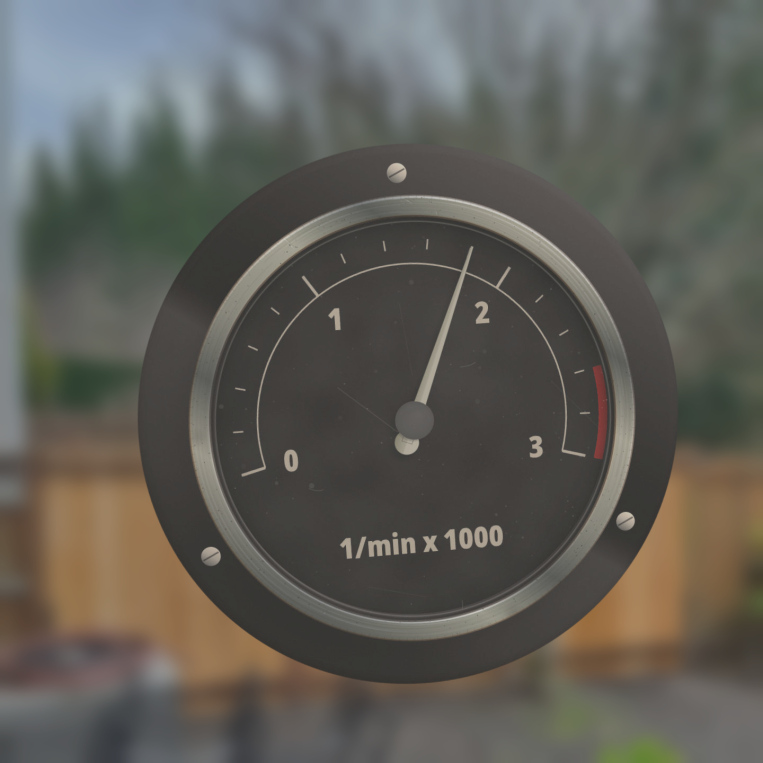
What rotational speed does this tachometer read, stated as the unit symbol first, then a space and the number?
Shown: rpm 1800
